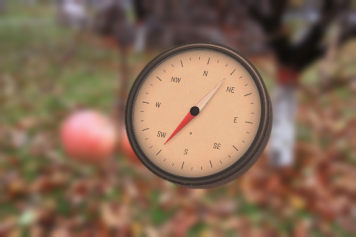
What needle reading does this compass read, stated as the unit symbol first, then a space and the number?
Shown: ° 210
